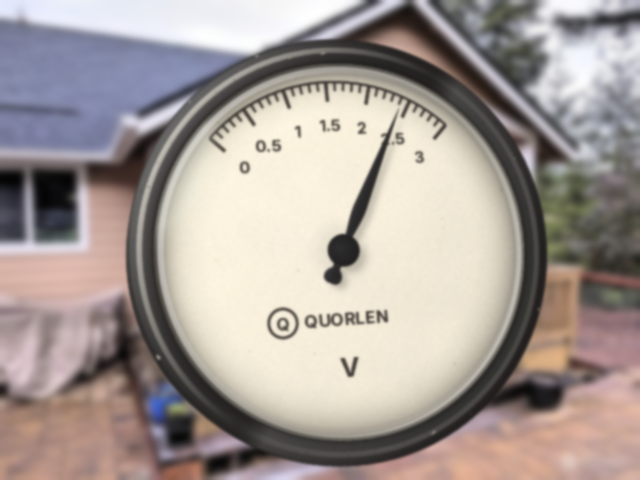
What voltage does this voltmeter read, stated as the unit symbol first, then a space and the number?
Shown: V 2.4
